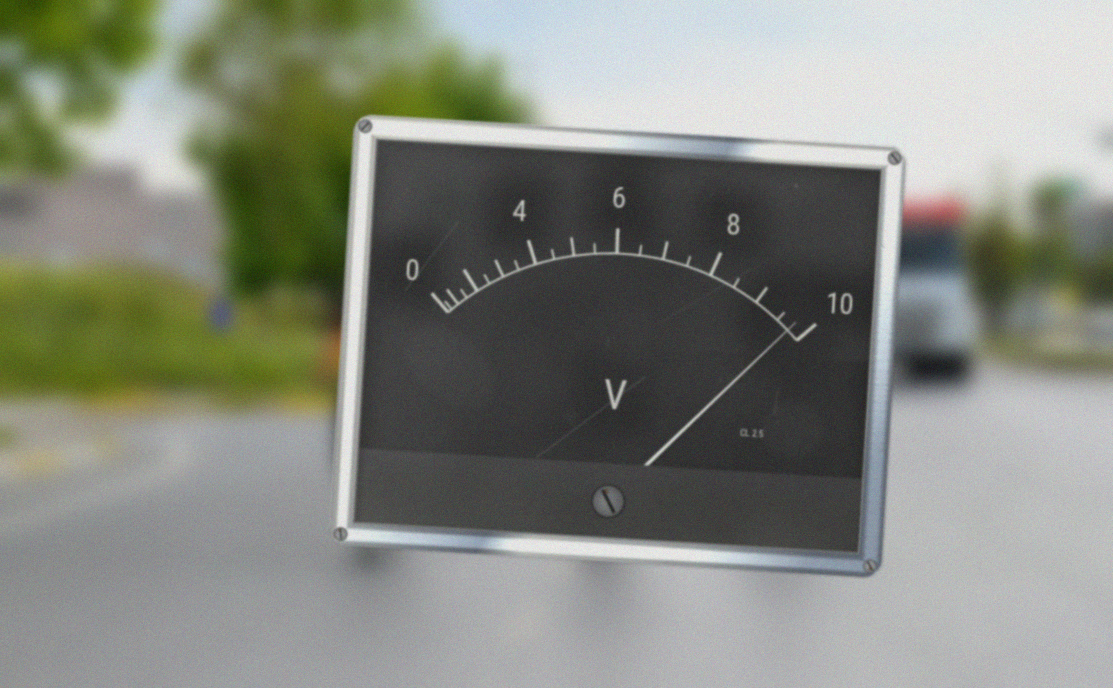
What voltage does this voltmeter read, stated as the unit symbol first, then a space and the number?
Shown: V 9.75
